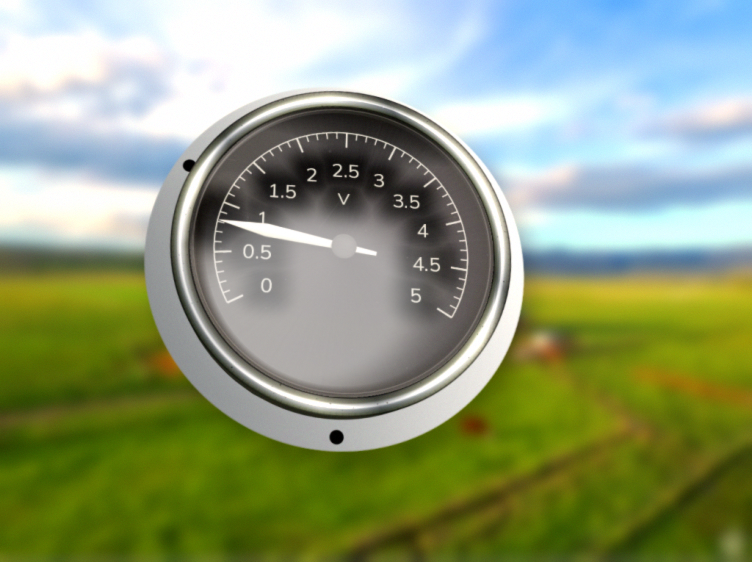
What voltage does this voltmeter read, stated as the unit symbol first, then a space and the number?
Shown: V 0.8
